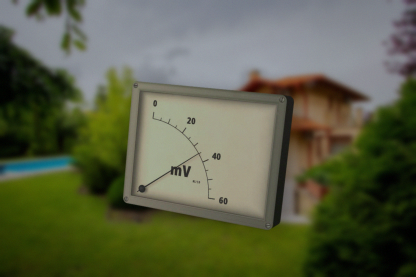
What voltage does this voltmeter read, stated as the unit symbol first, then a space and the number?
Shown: mV 35
